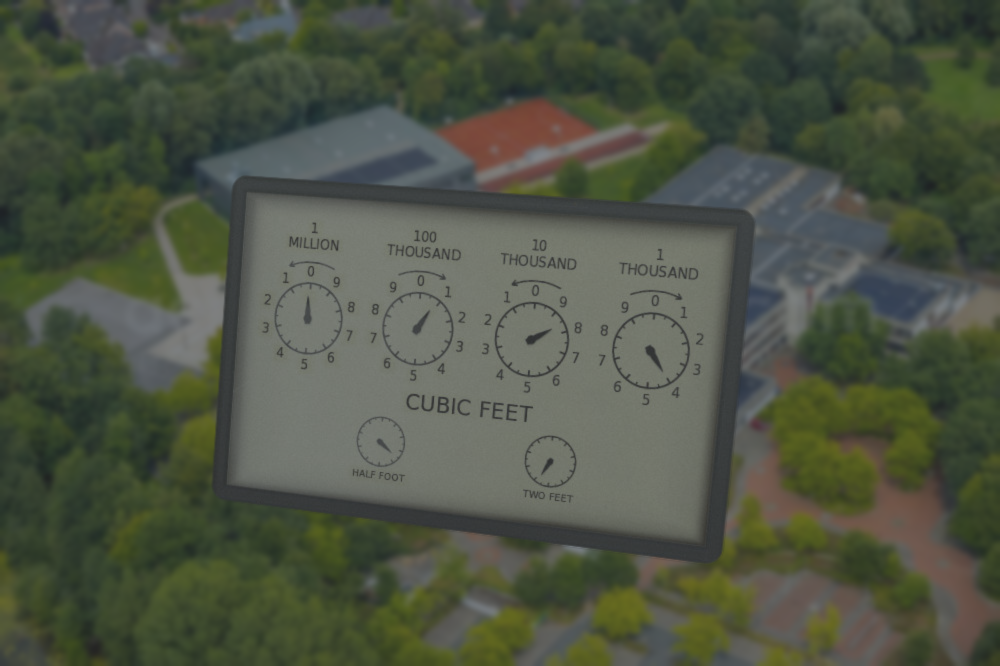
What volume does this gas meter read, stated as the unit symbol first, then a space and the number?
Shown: ft³ 8400
